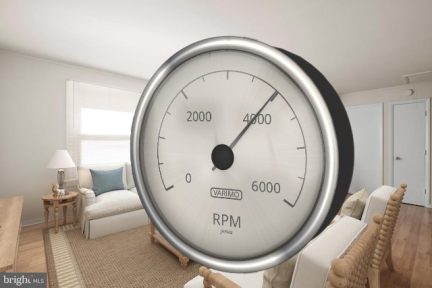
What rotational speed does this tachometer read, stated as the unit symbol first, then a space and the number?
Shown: rpm 4000
